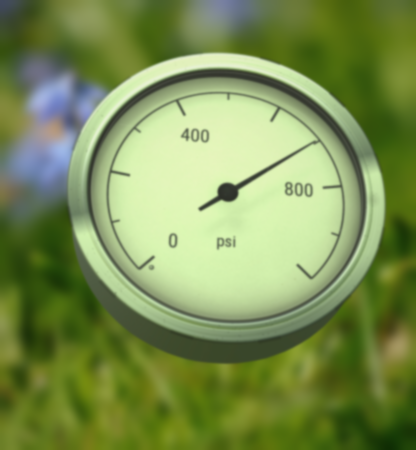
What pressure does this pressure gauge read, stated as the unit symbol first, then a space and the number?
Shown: psi 700
